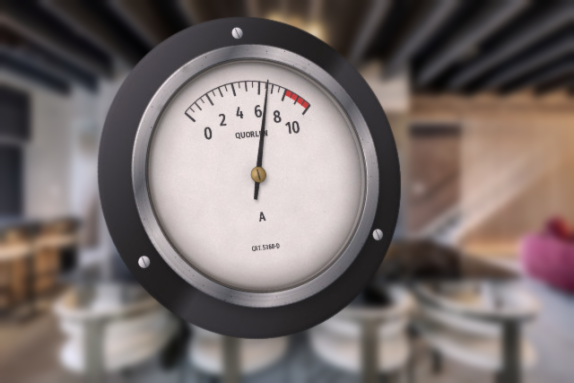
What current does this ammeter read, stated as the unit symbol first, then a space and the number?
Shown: A 6.5
